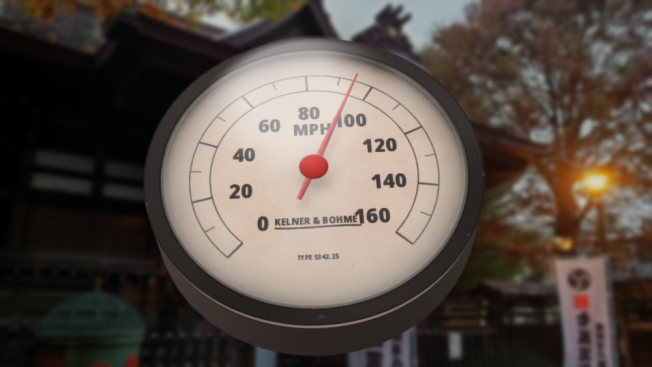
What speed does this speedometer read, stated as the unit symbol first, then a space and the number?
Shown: mph 95
